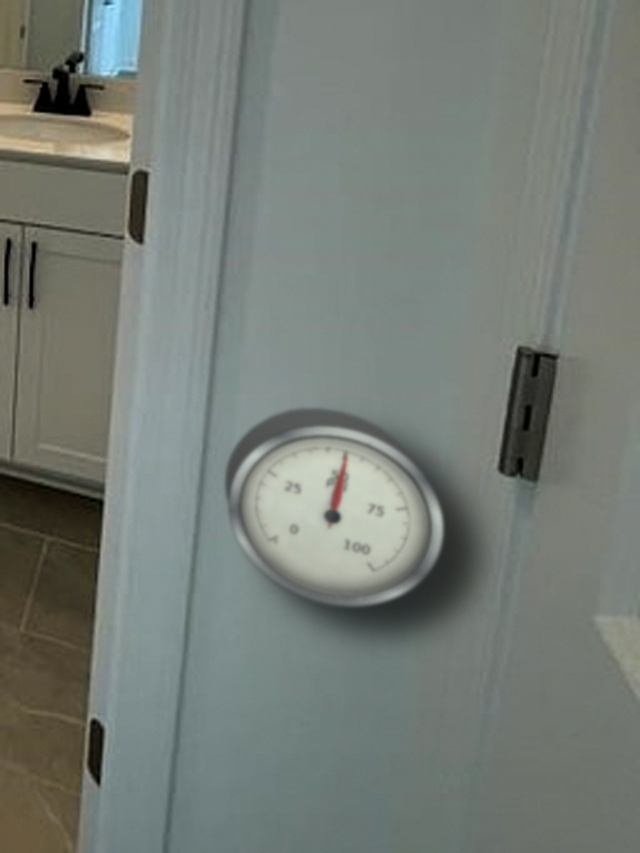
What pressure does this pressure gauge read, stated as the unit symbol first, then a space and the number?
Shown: psi 50
